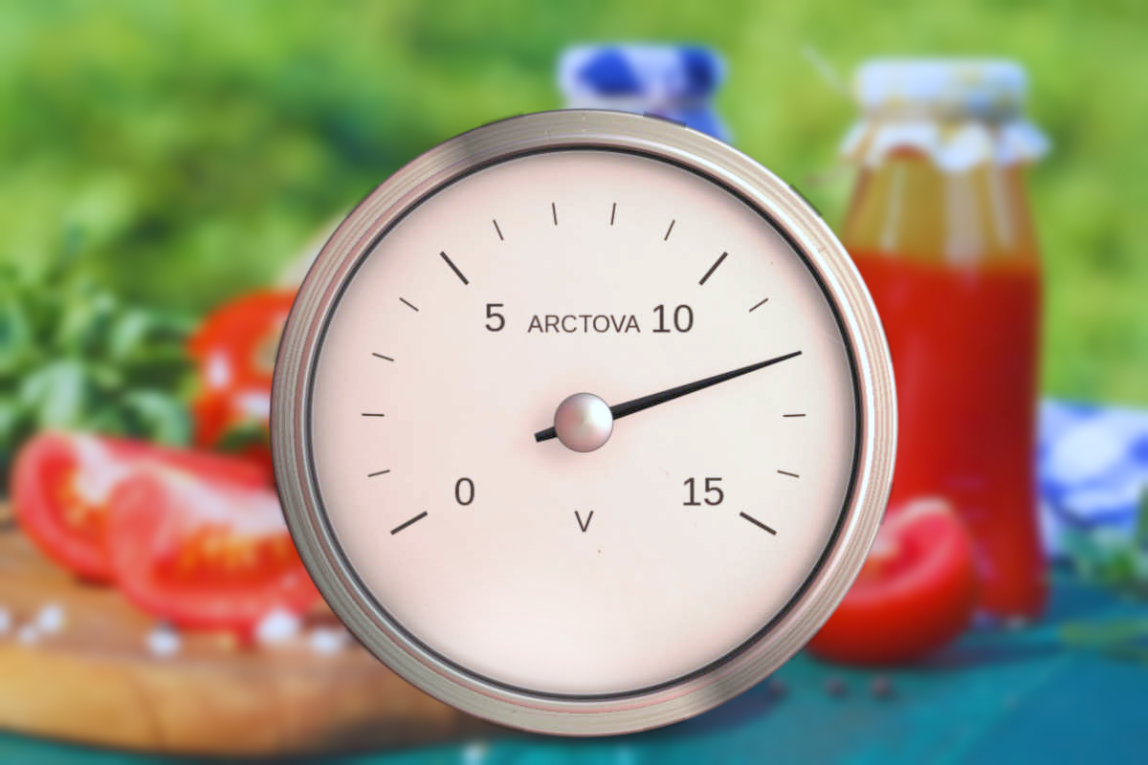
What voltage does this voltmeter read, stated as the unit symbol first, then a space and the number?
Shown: V 12
